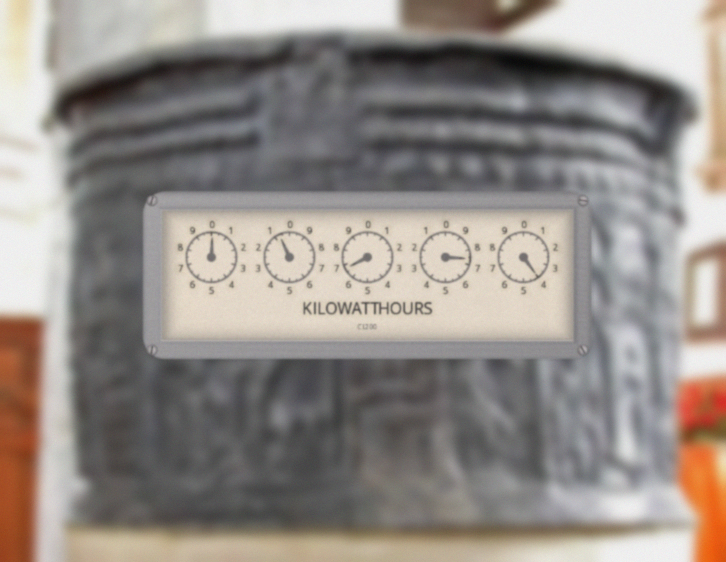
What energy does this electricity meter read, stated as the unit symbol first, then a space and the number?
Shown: kWh 674
